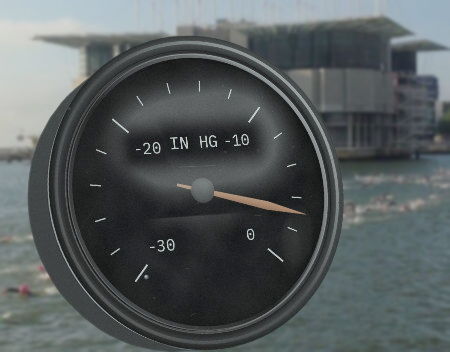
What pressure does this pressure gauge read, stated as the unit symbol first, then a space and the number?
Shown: inHg -3
